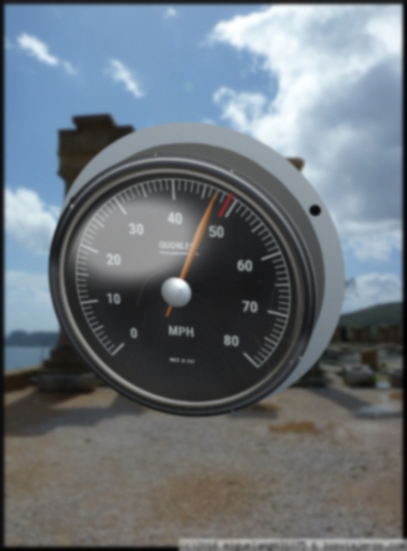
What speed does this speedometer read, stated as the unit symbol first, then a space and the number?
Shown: mph 47
